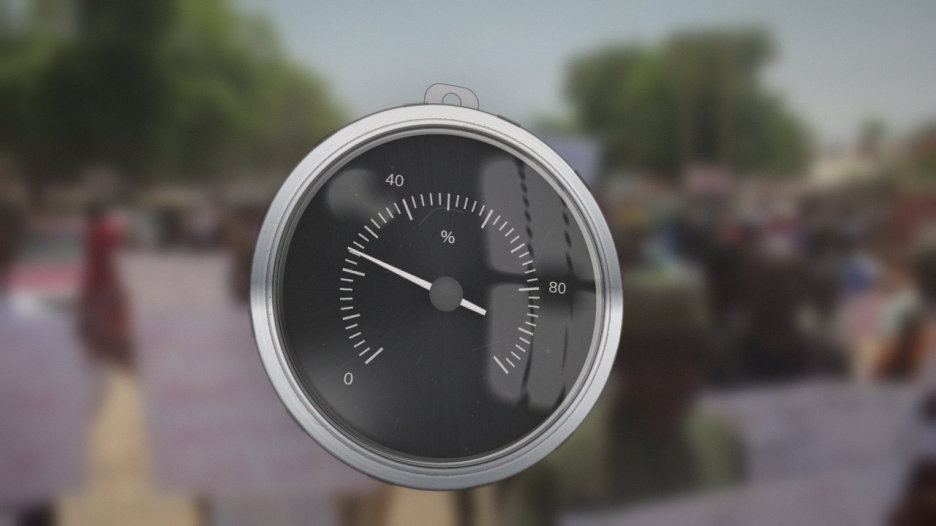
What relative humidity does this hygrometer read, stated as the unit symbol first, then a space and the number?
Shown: % 24
